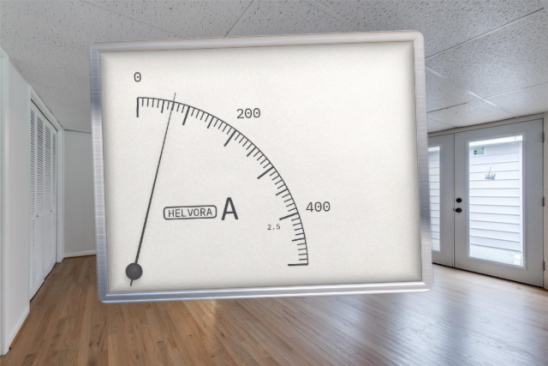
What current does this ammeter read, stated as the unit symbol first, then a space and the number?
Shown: A 70
